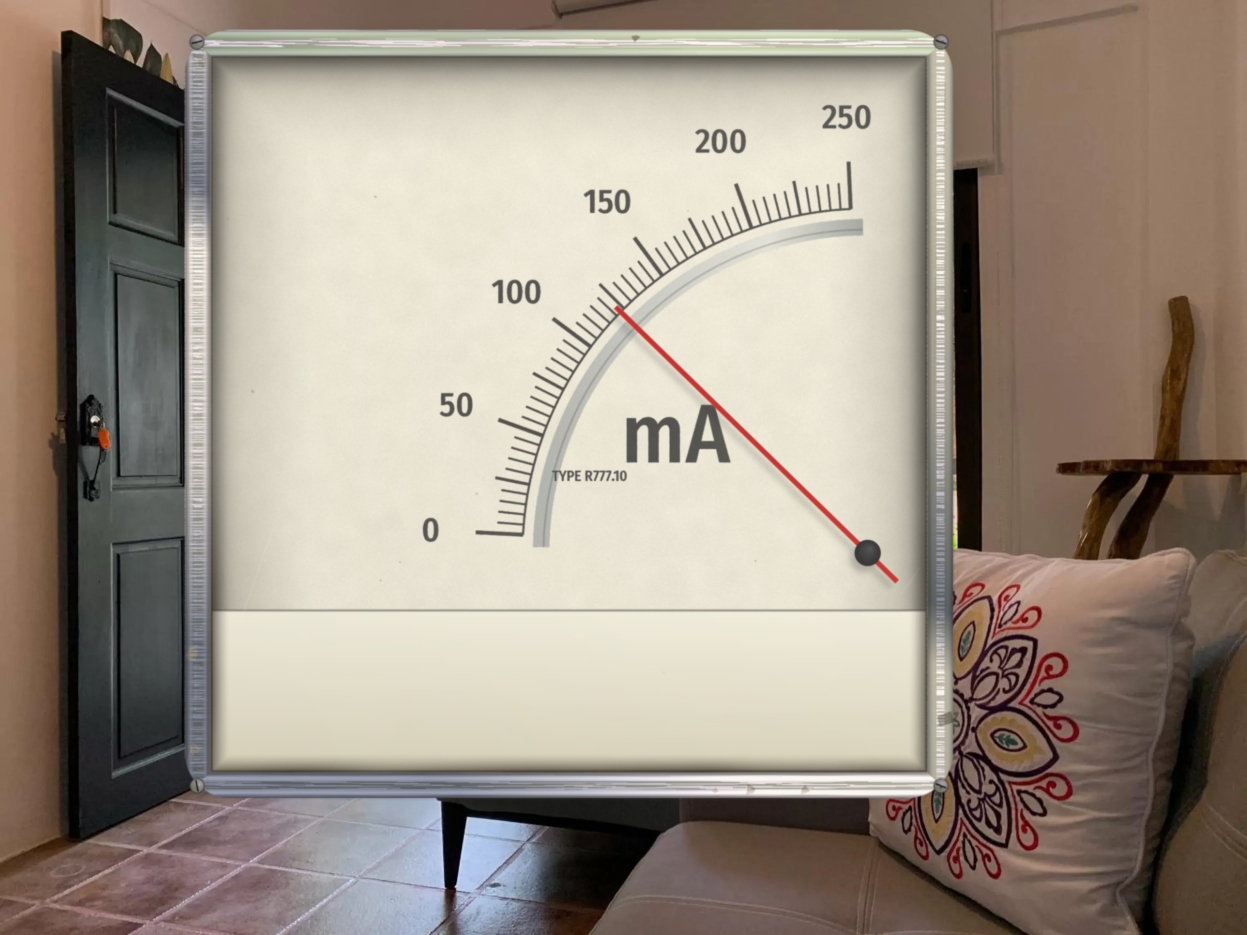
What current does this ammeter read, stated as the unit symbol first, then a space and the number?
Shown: mA 122.5
